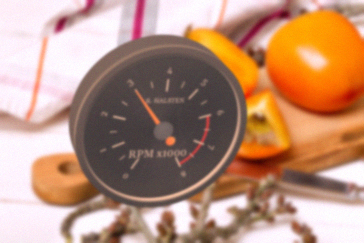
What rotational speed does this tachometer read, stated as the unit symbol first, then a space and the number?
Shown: rpm 3000
